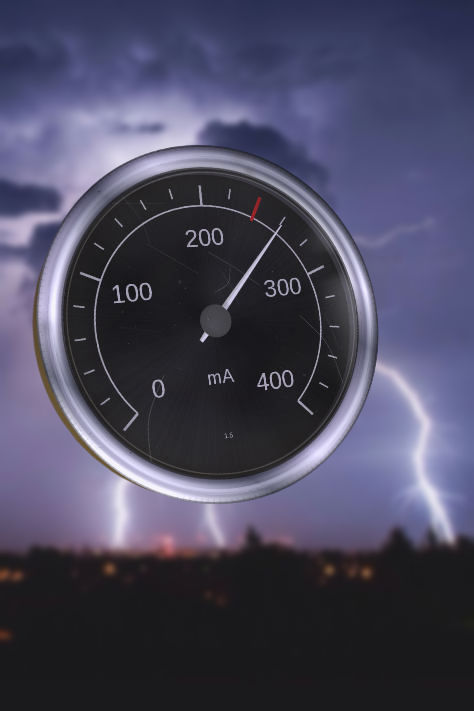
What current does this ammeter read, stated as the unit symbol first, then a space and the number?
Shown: mA 260
